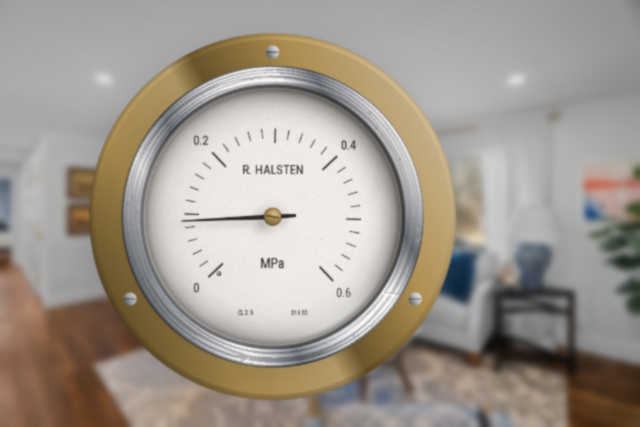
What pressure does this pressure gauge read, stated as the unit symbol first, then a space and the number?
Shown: MPa 0.09
